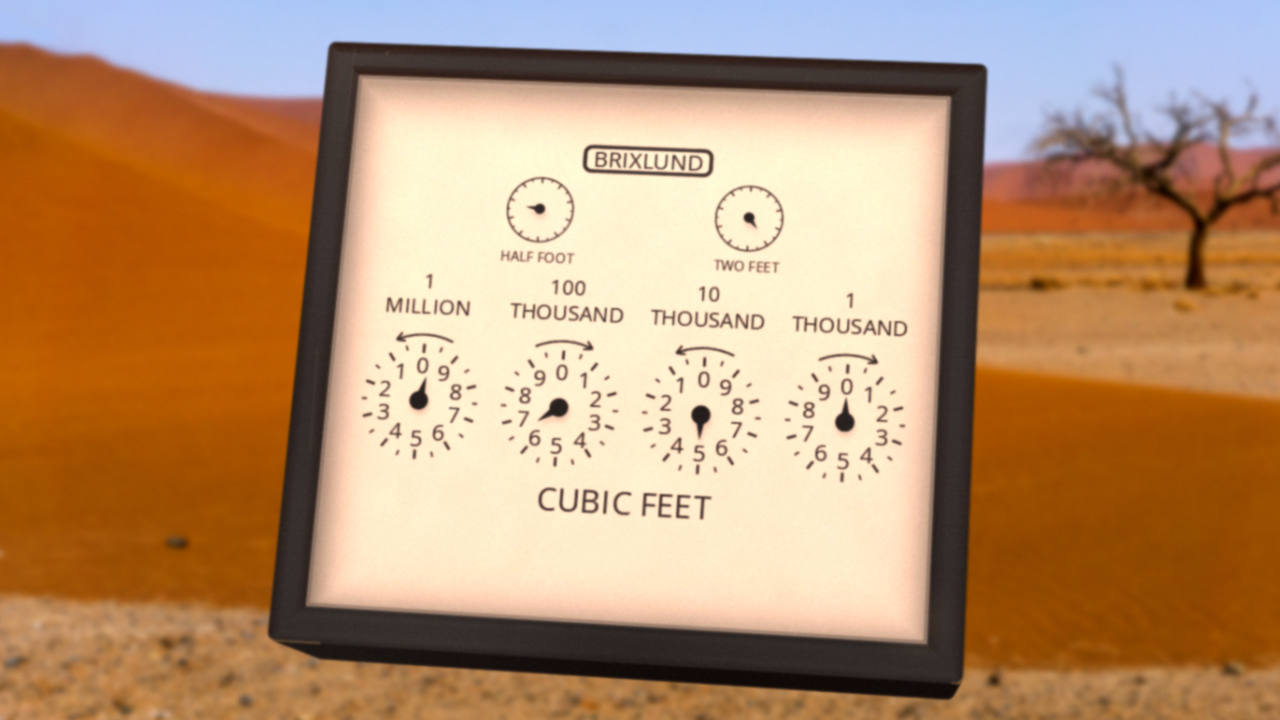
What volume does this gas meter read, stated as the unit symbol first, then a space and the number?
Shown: ft³ 965000
